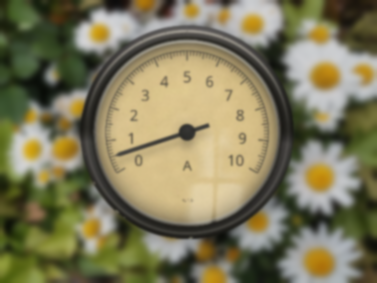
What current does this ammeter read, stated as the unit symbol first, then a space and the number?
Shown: A 0.5
